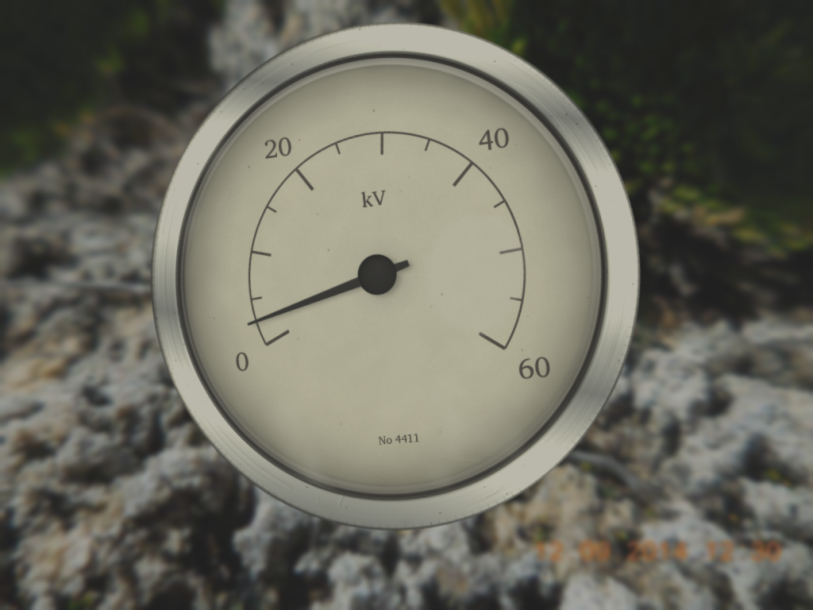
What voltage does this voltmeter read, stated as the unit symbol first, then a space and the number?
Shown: kV 2.5
